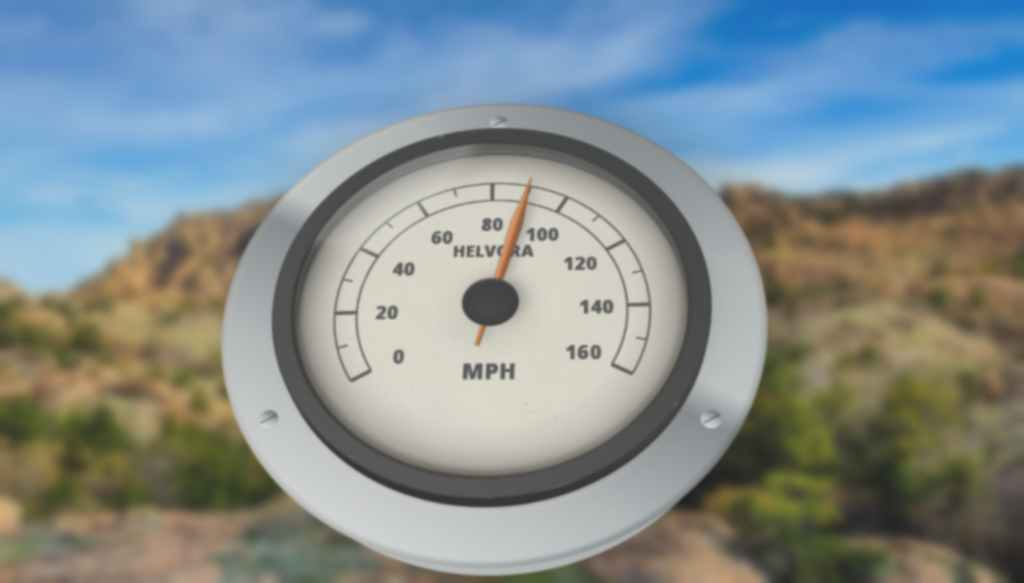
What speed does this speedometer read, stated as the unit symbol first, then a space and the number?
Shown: mph 90
